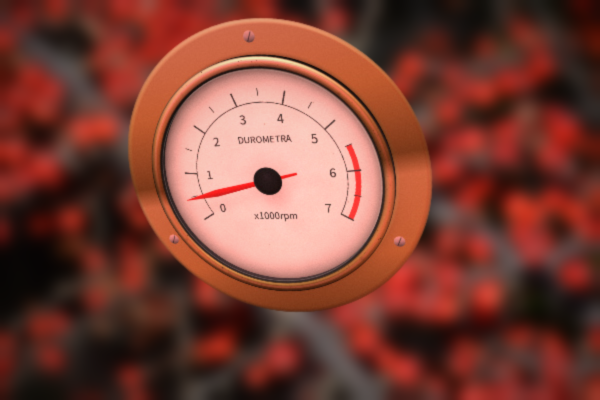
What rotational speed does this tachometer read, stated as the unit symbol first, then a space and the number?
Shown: rpm 500
